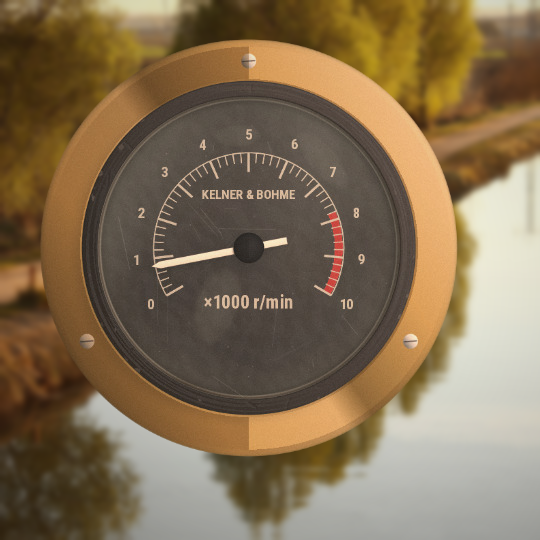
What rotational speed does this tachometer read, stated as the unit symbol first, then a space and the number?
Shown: rpm 800
